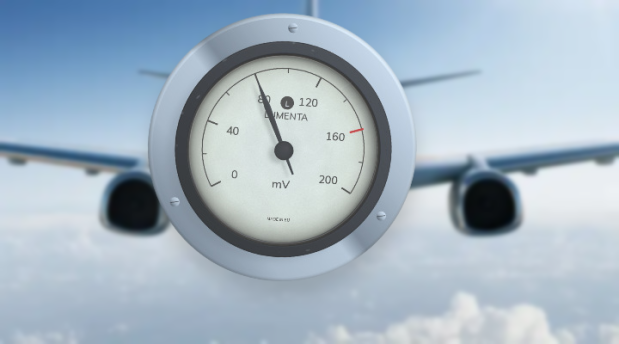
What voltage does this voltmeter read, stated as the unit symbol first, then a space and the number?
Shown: mV 80
